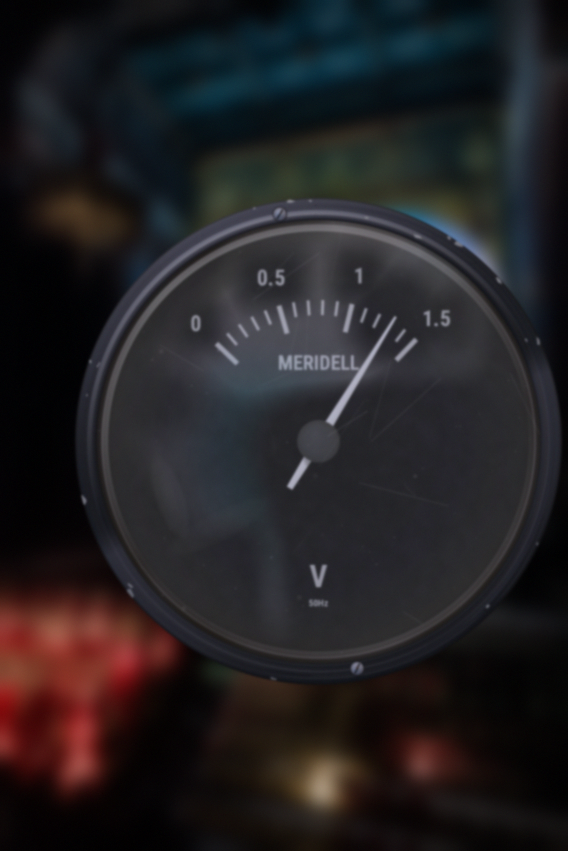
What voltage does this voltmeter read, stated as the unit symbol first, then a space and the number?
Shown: V 1.3
